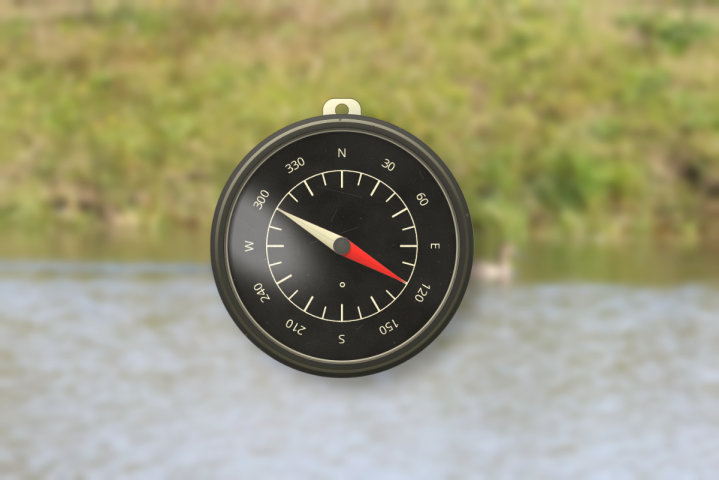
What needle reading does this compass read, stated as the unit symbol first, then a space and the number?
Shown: ° 120
